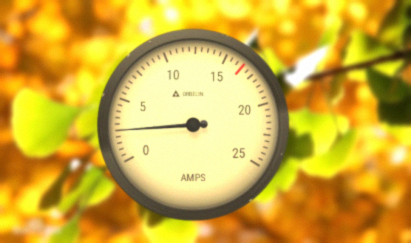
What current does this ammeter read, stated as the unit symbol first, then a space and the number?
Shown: A 2.5
